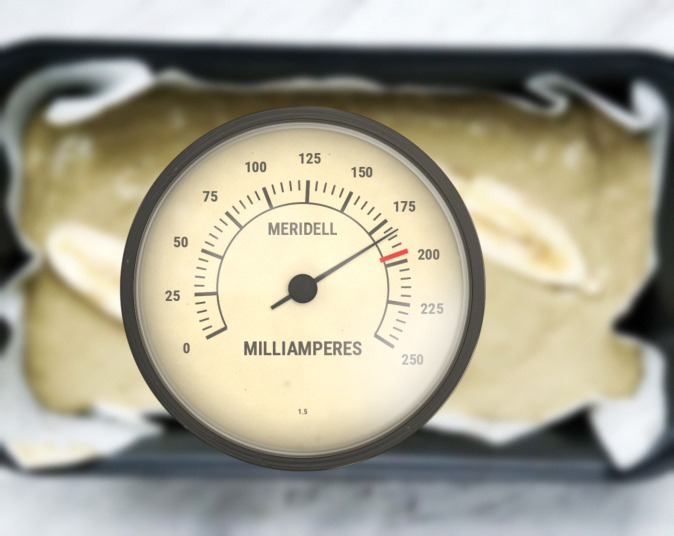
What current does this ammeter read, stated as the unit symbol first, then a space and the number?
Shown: mA 182.5
